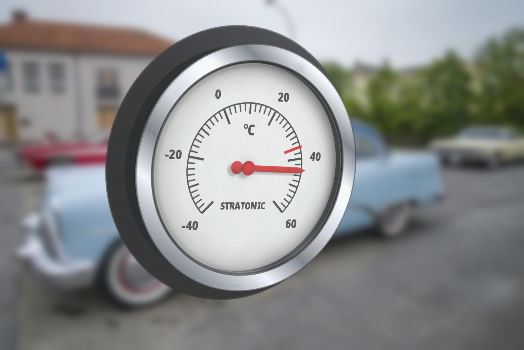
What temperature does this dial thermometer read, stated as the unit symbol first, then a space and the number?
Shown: °C 44
